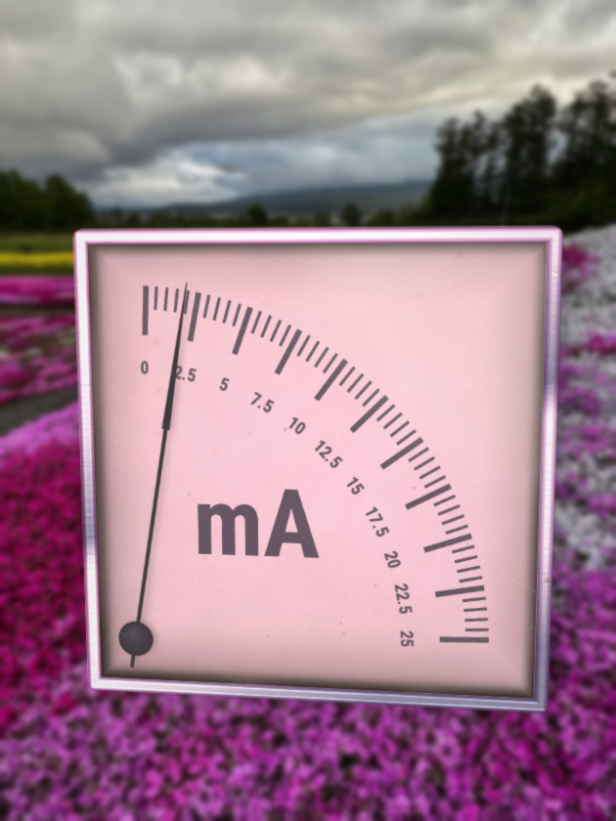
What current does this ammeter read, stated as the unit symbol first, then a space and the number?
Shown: mA 2
